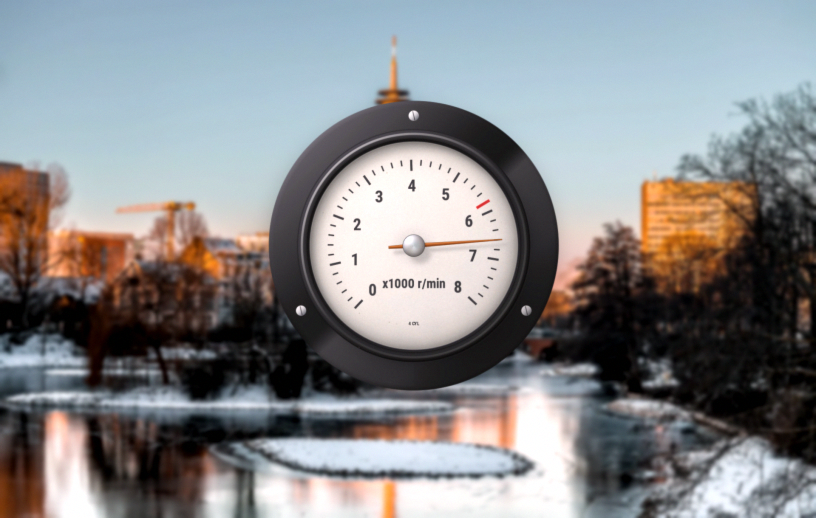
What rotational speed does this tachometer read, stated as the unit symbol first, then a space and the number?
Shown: rpm 6600
